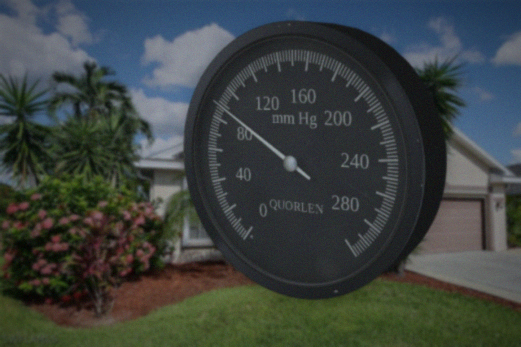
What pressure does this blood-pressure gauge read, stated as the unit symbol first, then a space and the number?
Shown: mmHg 90
